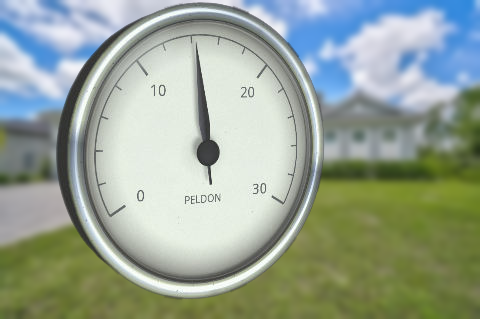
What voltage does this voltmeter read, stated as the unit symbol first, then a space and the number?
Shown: V 14
